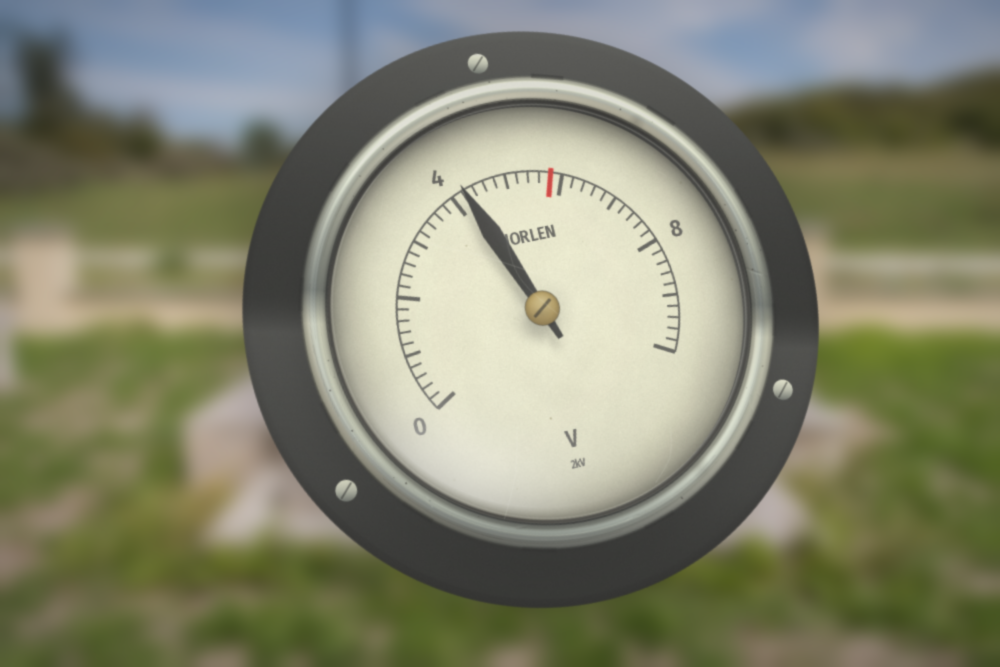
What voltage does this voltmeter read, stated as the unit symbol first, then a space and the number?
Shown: V 4.2
